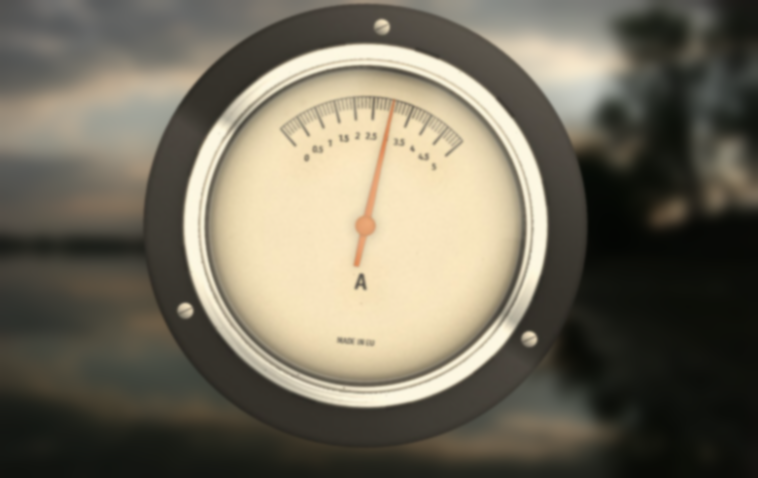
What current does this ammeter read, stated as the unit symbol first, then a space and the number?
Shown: A 3
